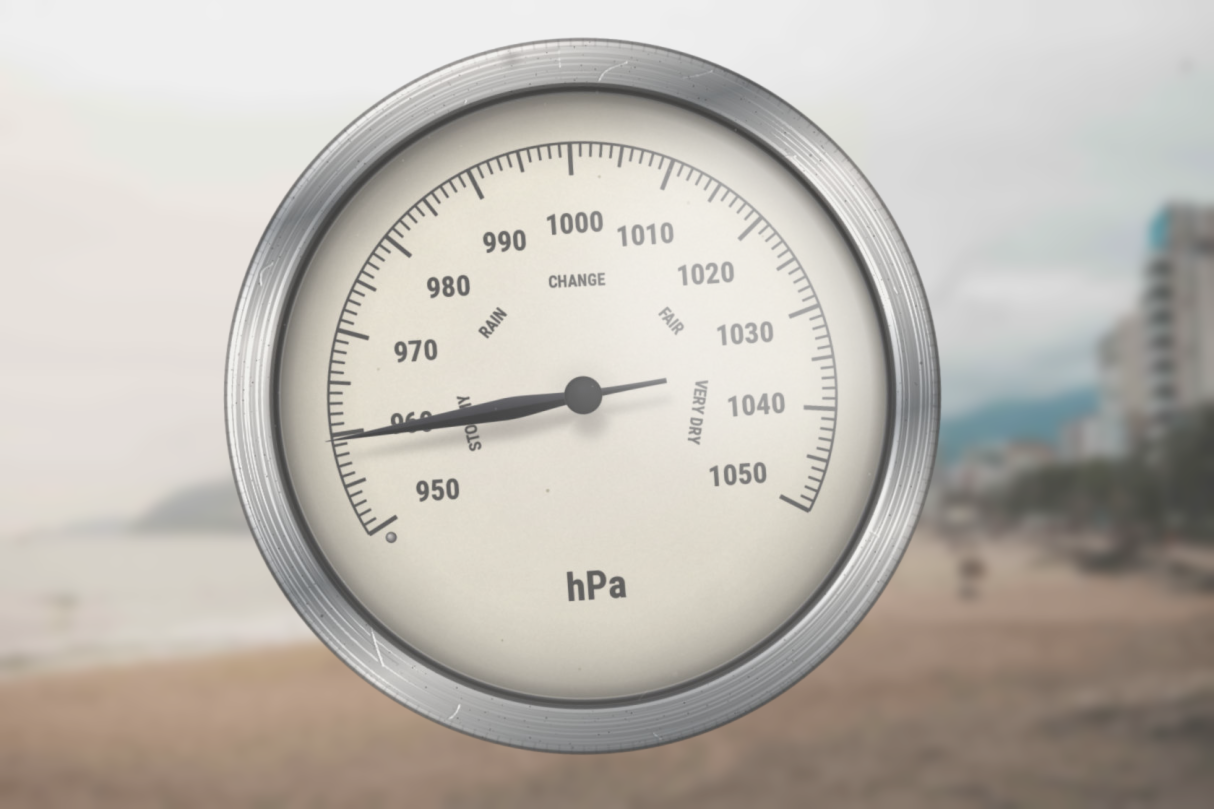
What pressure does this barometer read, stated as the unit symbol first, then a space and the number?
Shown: hPa 959.5
